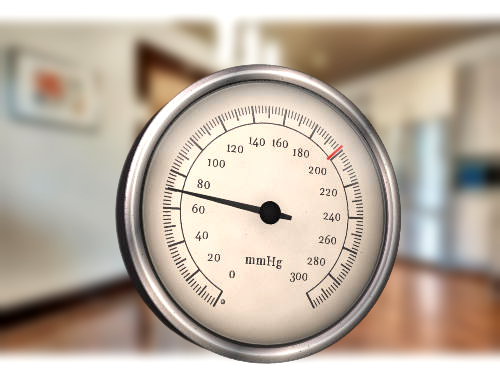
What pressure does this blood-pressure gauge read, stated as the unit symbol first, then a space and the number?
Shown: mmHg 70
